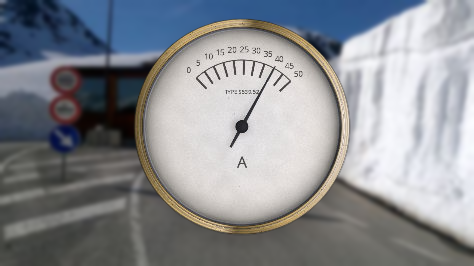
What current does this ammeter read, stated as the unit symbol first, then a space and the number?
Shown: A 40
